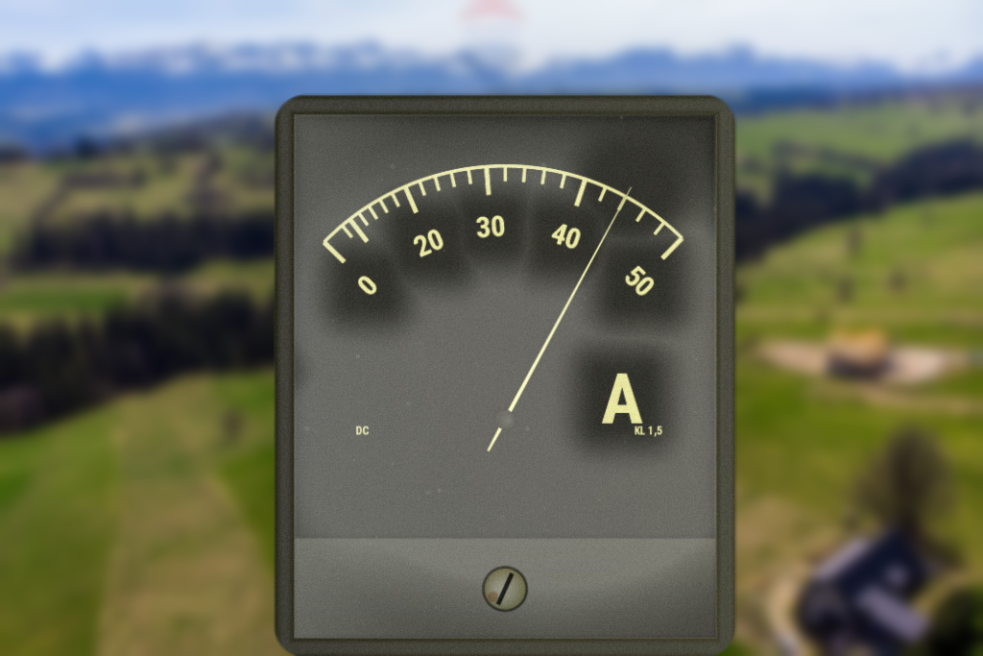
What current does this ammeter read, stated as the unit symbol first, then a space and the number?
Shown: A 44
